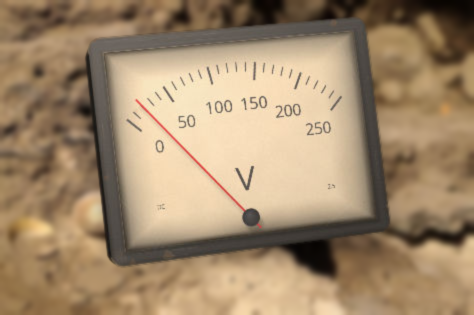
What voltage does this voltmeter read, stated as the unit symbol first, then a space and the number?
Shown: V 20
